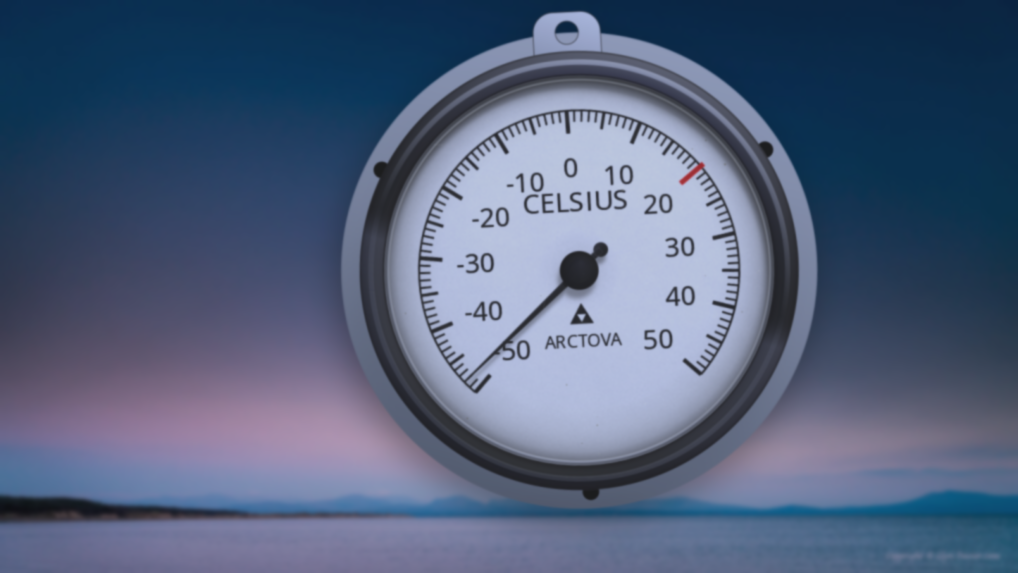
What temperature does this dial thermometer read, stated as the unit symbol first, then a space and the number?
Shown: °C -48
